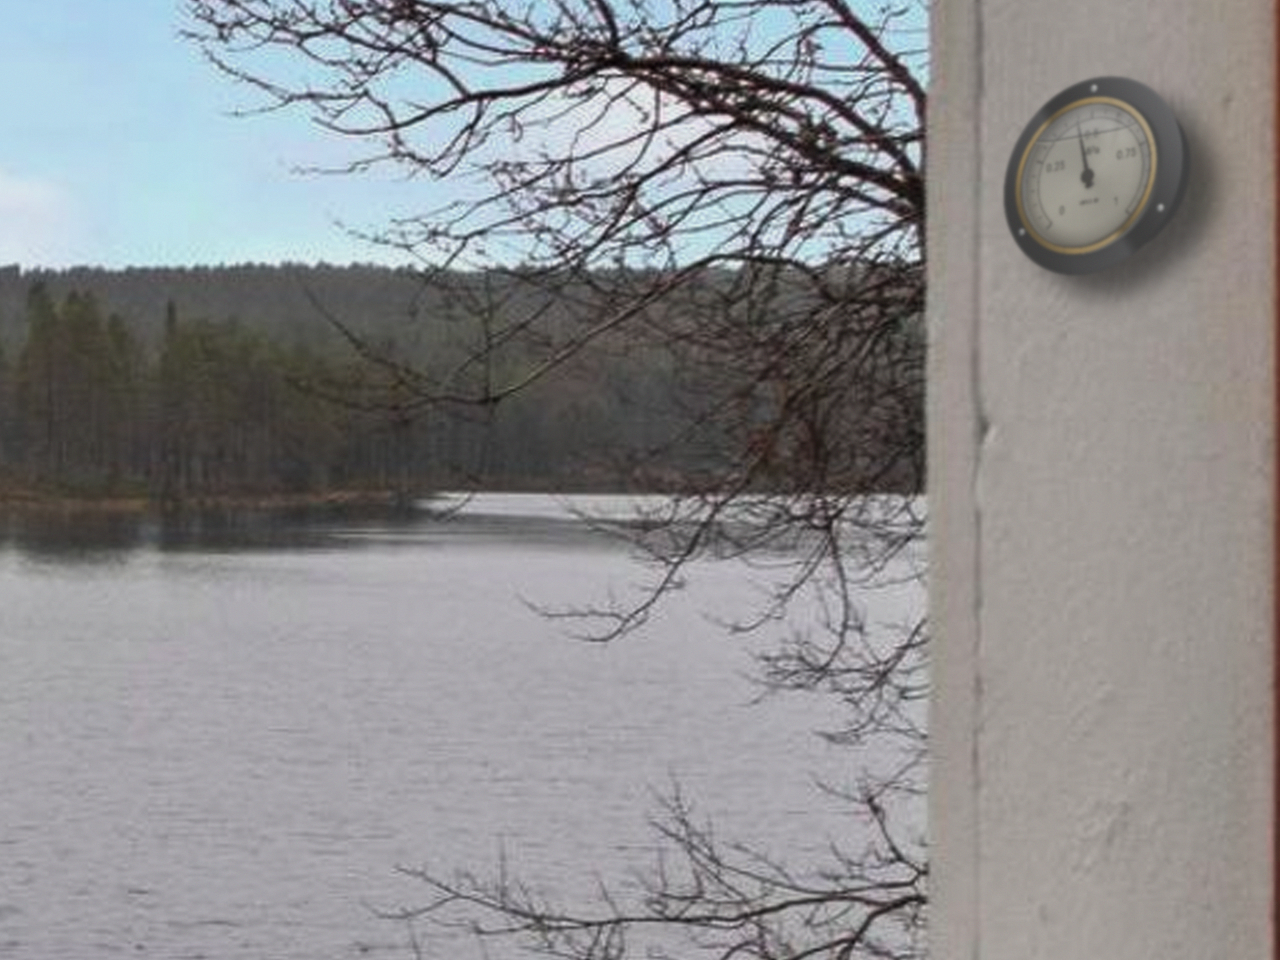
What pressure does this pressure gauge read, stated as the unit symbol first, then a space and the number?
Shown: MPa 0.45
